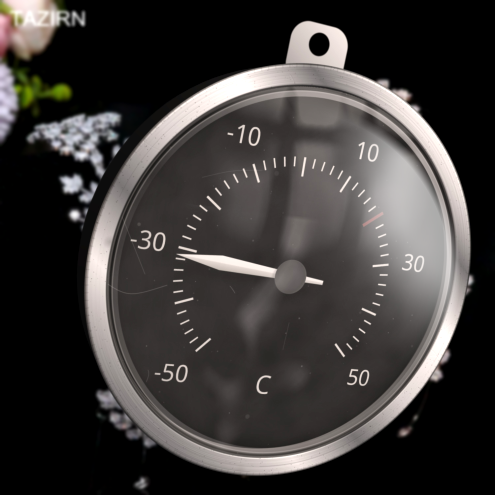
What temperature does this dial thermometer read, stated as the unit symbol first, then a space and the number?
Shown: °C -31
